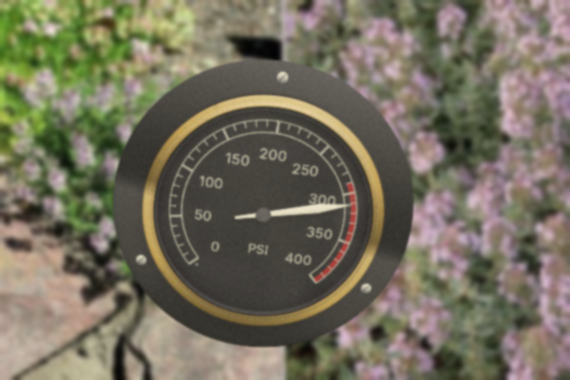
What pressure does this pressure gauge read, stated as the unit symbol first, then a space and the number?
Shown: psi 310
